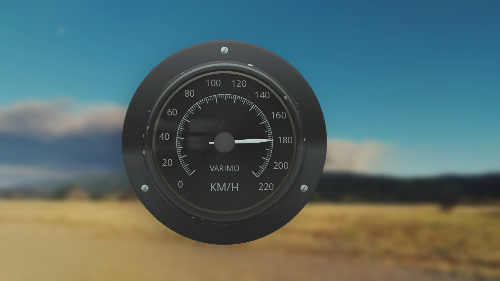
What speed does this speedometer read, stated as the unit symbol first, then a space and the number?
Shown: km/h 180
